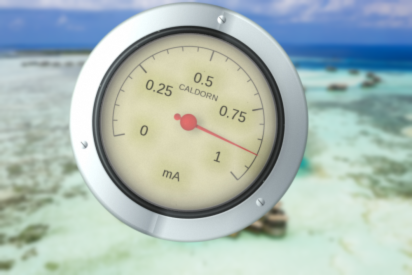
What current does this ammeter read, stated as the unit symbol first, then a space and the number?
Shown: mA 0.9
